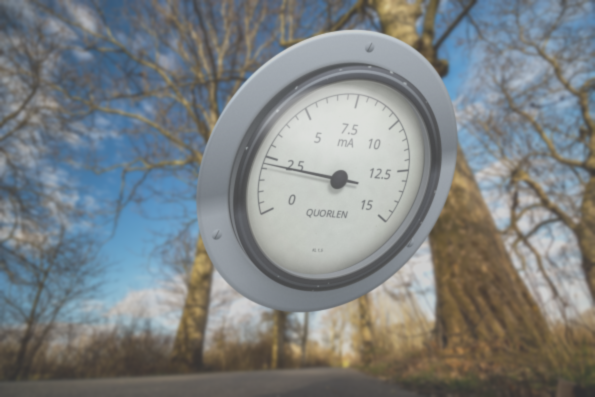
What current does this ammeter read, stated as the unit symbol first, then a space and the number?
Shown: mA 2.25
